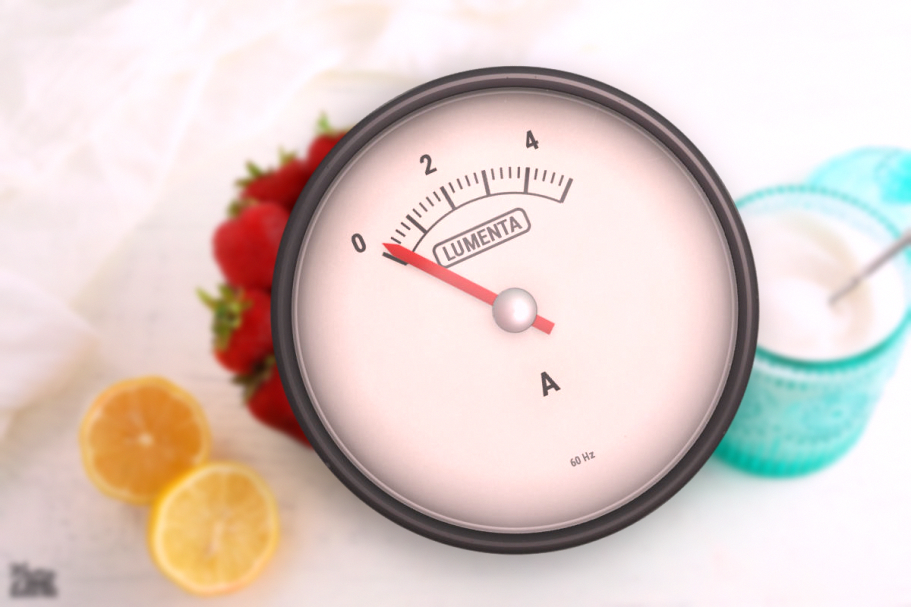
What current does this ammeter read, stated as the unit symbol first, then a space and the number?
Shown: A 0.2
